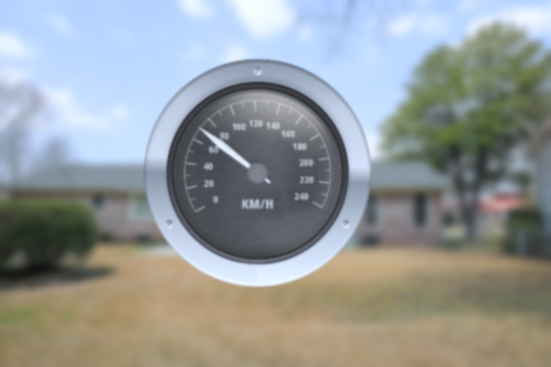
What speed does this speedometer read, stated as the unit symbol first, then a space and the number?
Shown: km/h 70
